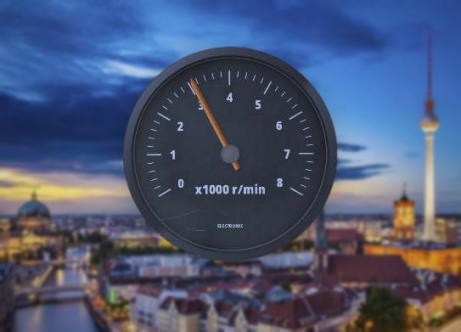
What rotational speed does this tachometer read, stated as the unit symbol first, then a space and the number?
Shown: rpm 3100
